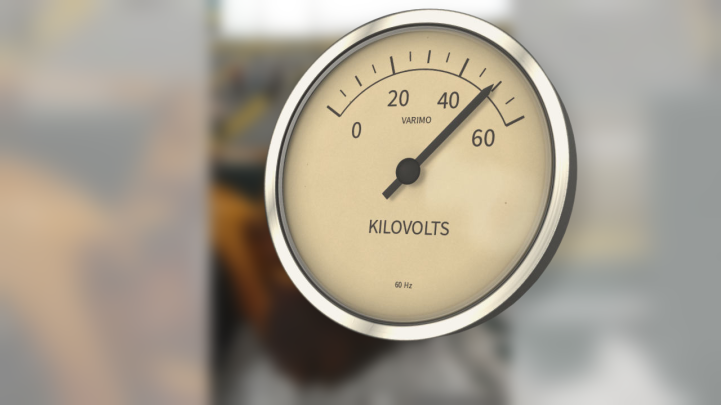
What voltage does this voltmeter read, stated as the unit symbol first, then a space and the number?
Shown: kV 50
